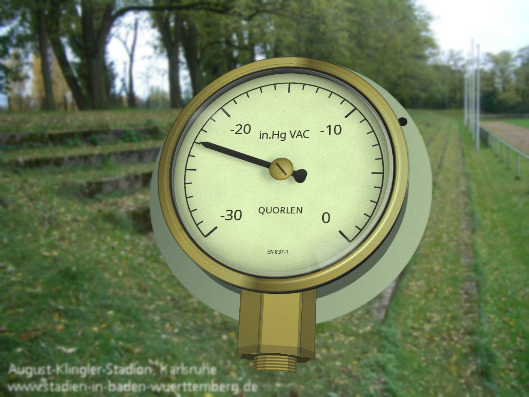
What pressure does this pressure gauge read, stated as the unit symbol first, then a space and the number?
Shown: inHg -23
